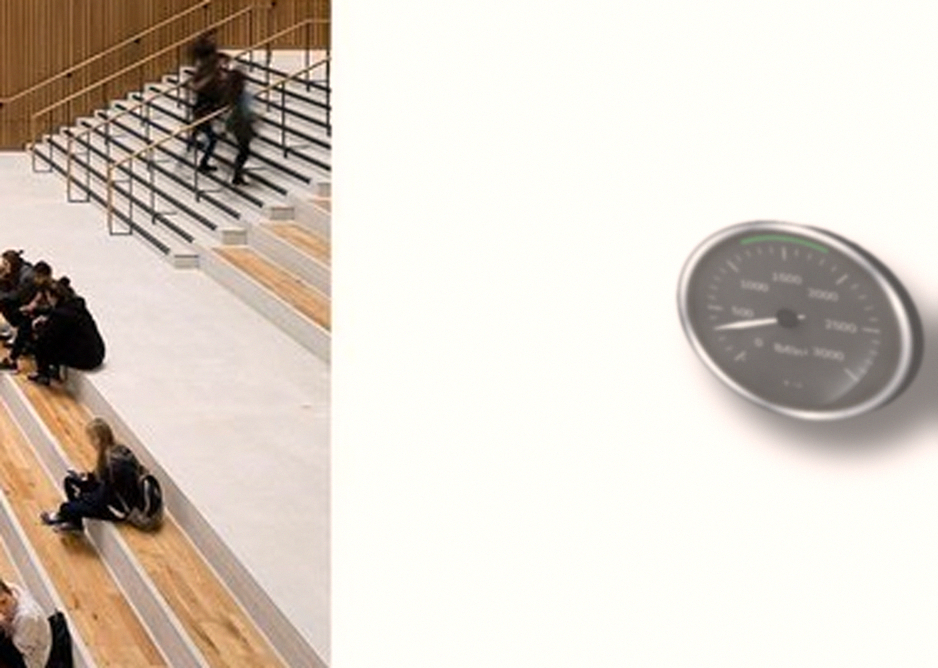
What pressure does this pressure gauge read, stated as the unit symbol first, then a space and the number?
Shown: psi 300
